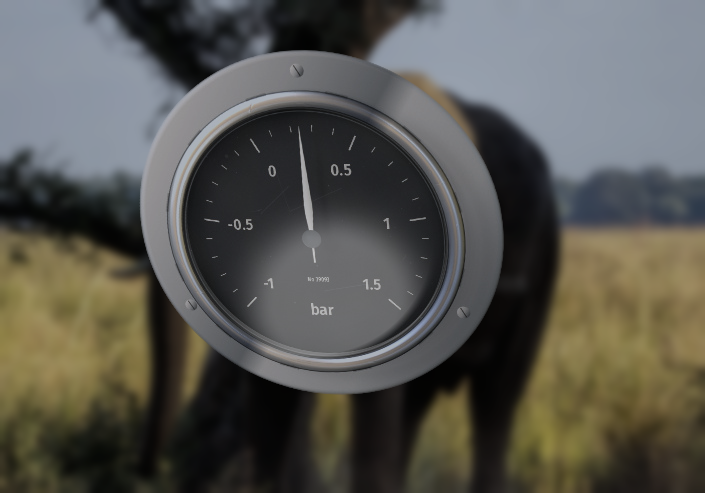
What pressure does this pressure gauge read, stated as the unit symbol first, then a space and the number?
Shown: bar 0.25
